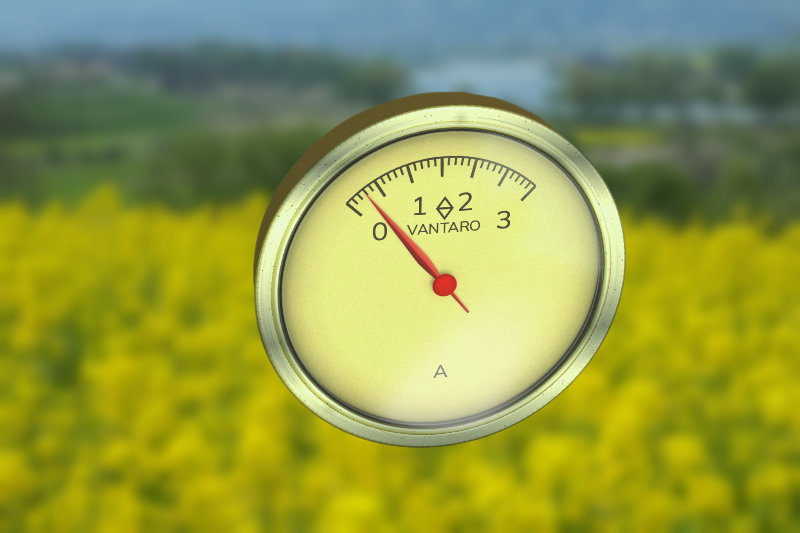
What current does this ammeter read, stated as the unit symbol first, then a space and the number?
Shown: A 0.3
